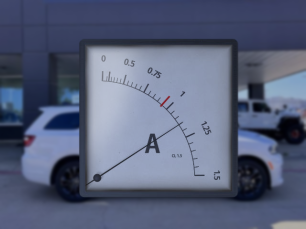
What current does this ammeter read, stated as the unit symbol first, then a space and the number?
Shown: A 1.15
